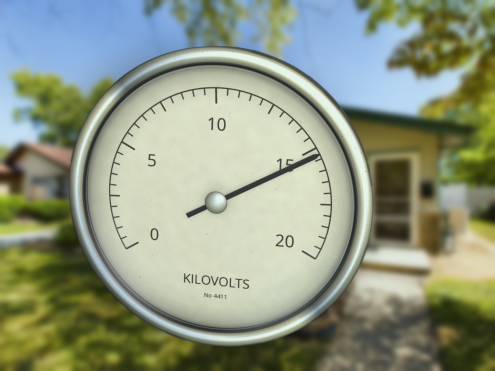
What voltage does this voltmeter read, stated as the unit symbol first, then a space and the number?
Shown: kV 15.25
